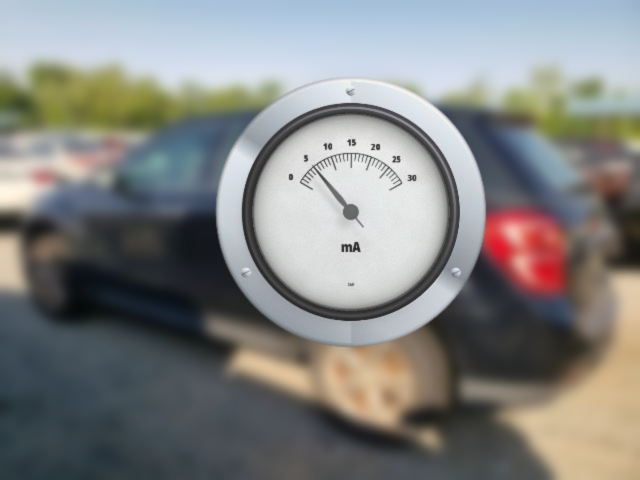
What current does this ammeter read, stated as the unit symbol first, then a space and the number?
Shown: mA 5
